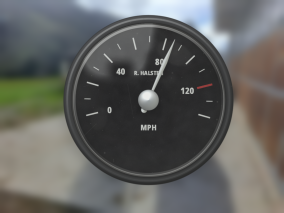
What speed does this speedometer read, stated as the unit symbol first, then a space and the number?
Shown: mph 85
